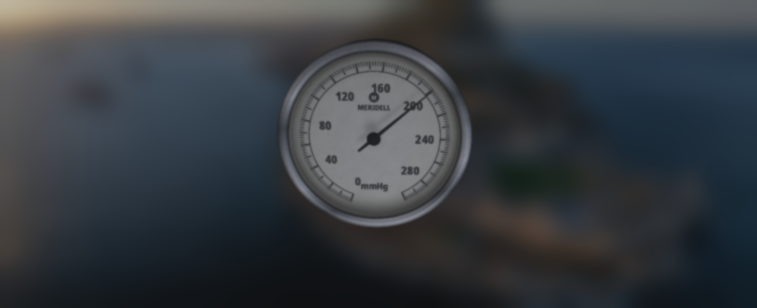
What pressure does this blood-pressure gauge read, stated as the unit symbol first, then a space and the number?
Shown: mmHg 200
